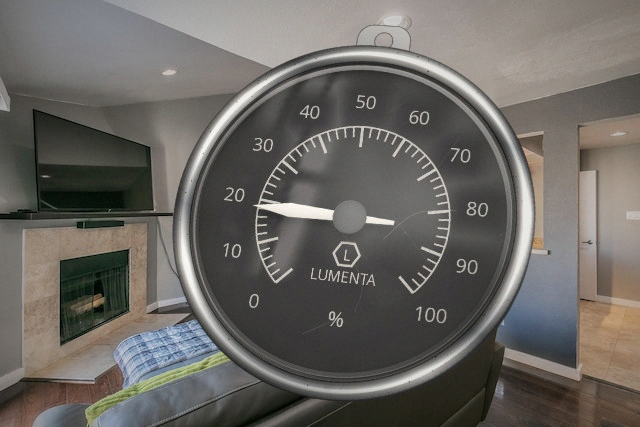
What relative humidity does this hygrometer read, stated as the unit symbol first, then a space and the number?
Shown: % 18
